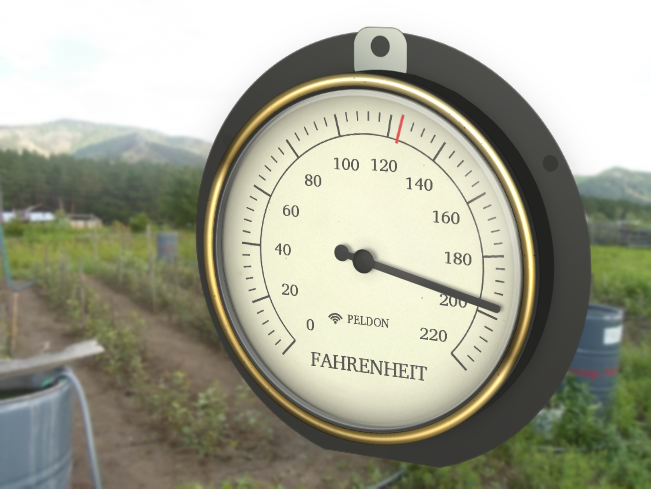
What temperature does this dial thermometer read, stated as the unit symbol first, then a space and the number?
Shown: °F 196
